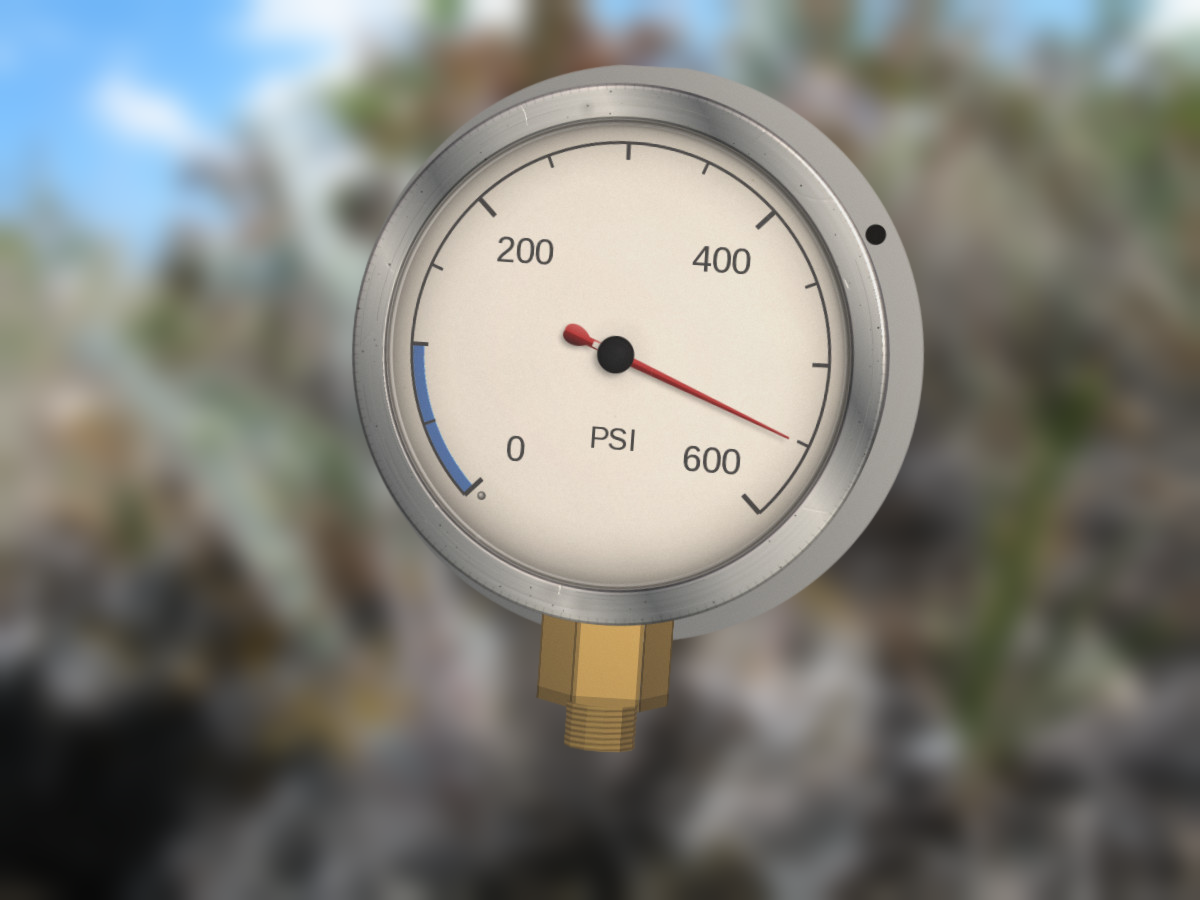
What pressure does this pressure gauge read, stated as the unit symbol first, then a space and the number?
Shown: psi 550
